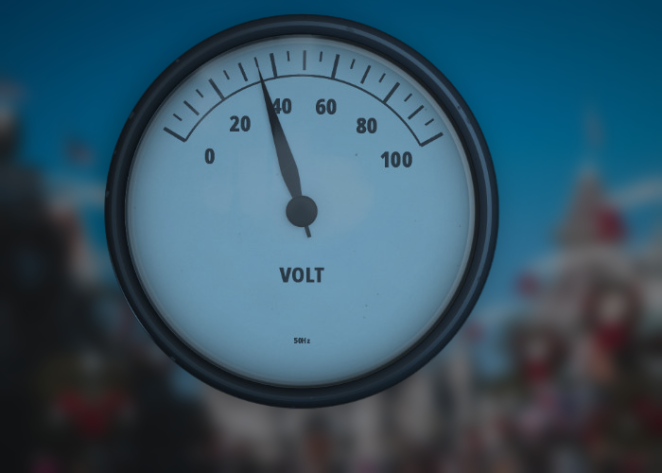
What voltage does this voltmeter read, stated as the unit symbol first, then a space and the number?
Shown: V 35
